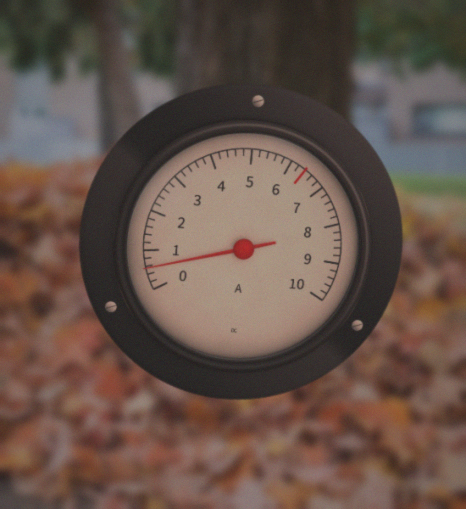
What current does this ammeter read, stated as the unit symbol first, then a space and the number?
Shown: A 0.6
